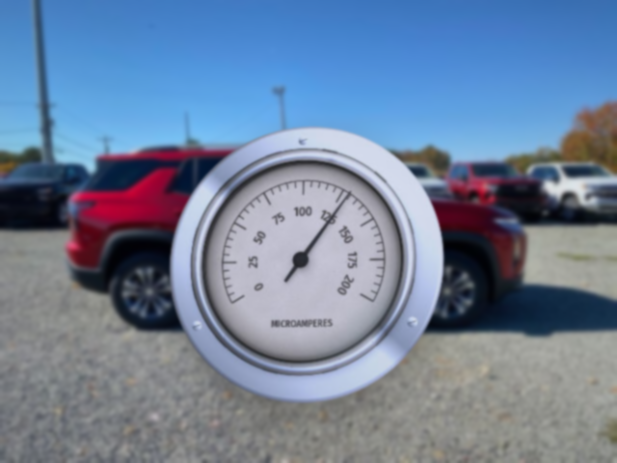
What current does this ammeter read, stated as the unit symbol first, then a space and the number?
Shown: µA 130
